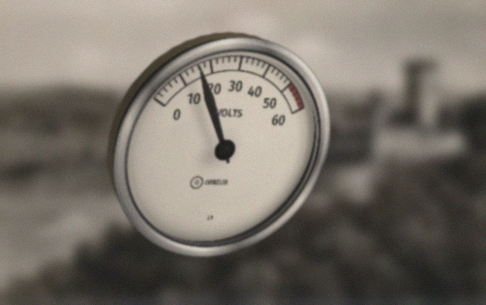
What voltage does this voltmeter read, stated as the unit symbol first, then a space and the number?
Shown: V 16
